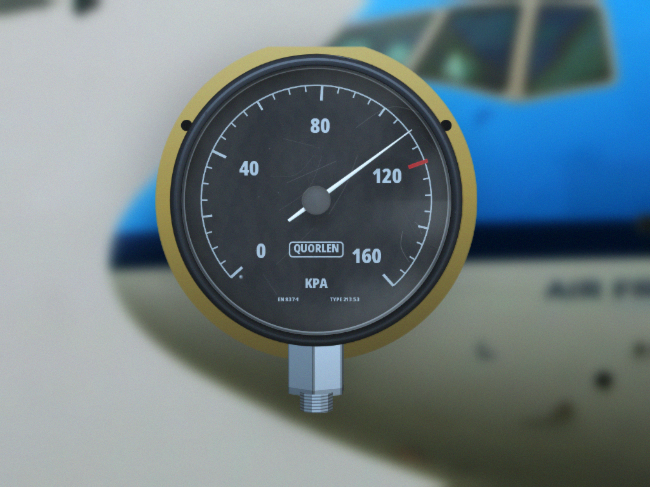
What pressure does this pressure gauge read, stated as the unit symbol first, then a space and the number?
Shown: kPa 110
